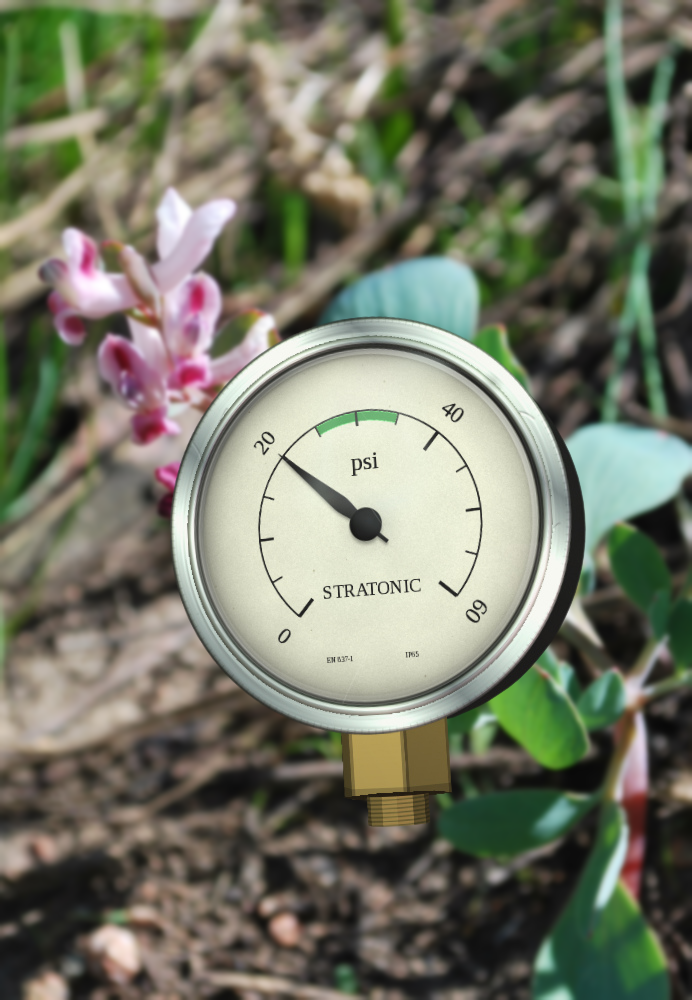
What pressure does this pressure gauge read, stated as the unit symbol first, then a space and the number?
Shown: psi 20
